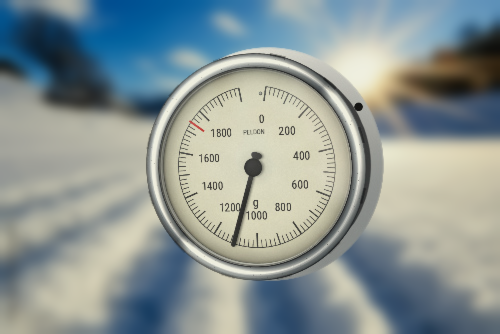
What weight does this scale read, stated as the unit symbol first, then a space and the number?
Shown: g 1100
